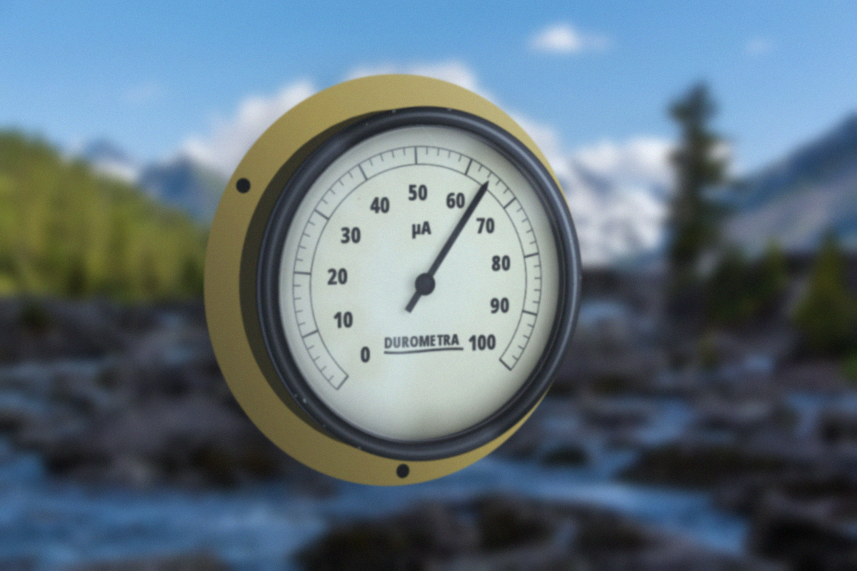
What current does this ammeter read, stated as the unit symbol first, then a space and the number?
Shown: µA 64
